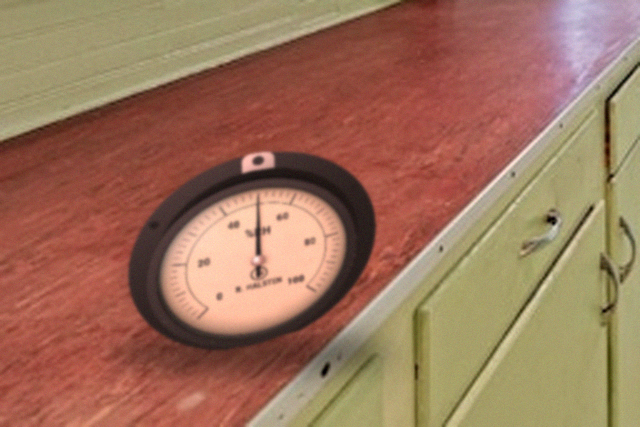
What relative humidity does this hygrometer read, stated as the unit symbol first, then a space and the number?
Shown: % 50
